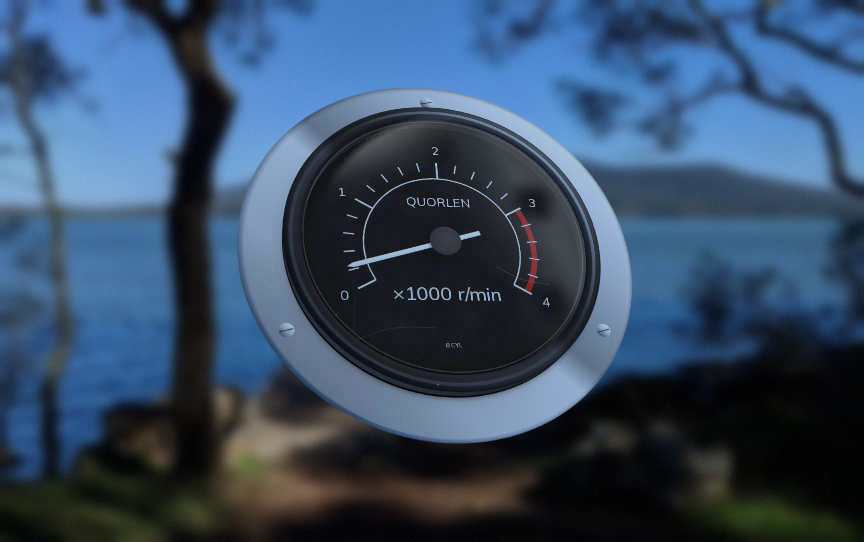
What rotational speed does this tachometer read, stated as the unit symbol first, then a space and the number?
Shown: rpm 200
